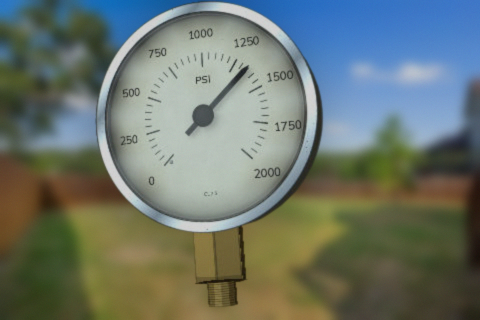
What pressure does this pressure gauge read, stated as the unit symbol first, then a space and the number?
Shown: psi 1350
